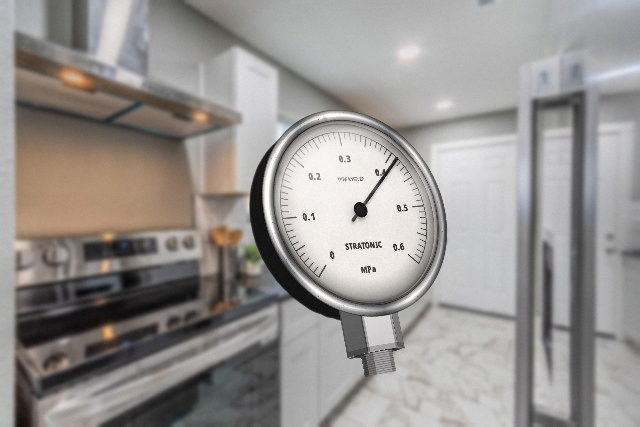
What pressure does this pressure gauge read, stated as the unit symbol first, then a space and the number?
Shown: MPa 0.41
